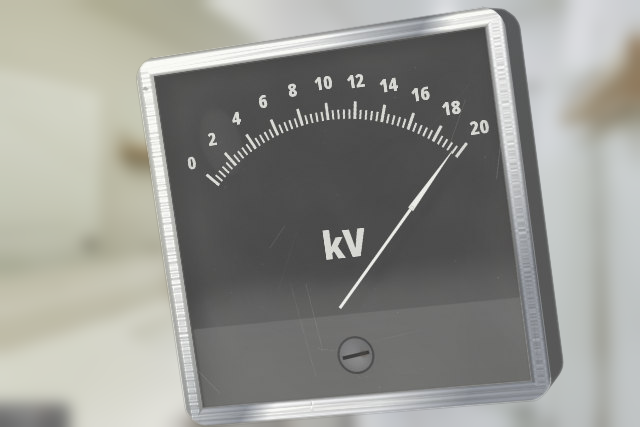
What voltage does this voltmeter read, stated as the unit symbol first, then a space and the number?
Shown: kV 19.6
